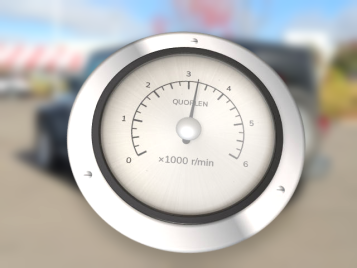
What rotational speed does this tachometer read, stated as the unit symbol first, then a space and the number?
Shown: rpm 3250
